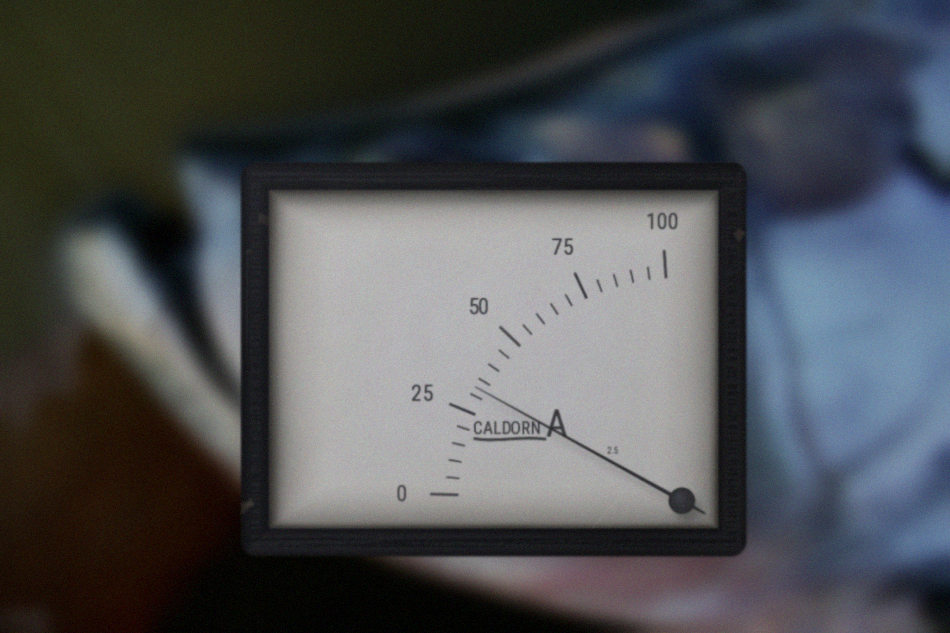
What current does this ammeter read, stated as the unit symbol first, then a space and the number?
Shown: A 32.5
